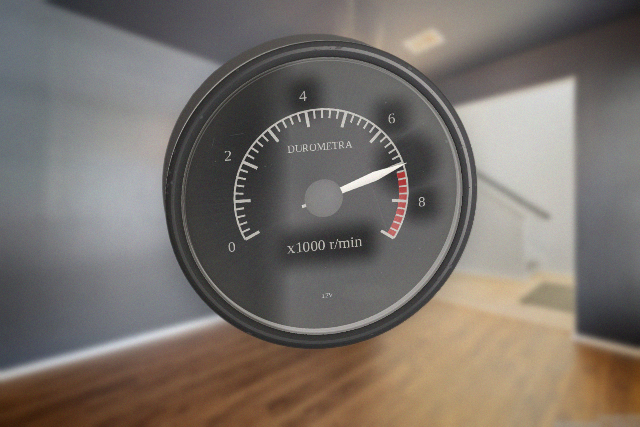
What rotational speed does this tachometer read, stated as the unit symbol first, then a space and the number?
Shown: rpm 7000
